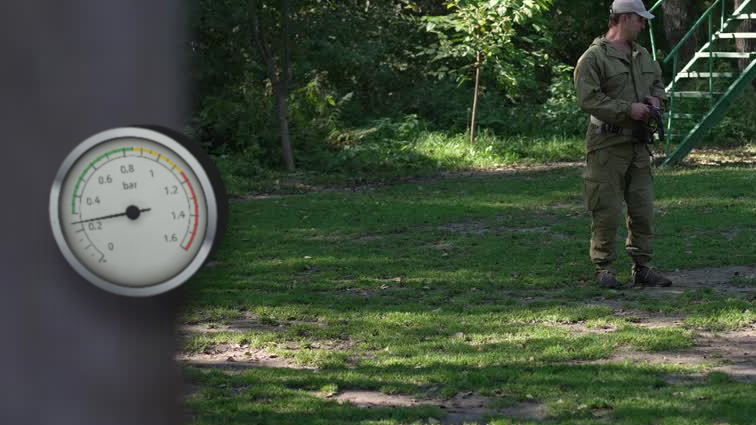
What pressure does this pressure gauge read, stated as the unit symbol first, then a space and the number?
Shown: bar 0.25
